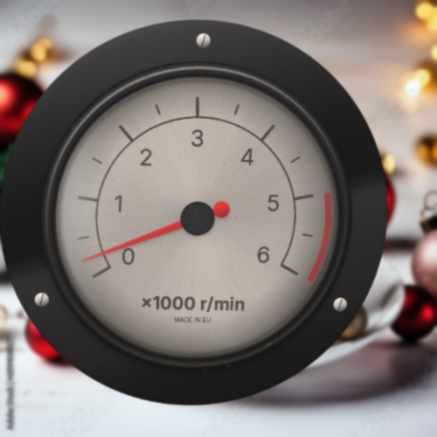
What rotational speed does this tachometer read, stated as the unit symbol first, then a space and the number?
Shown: rpm 250
